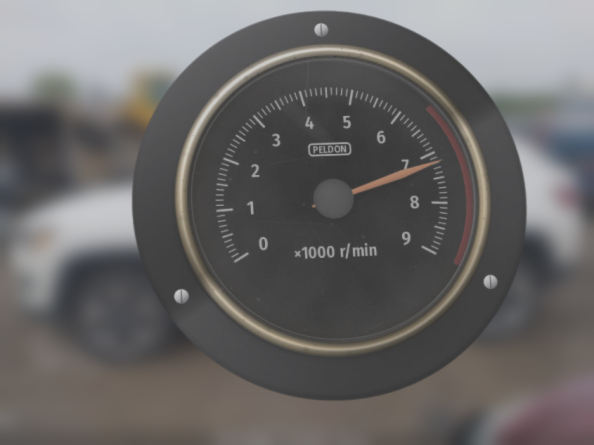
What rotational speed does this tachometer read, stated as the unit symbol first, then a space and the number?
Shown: rpm 7200
